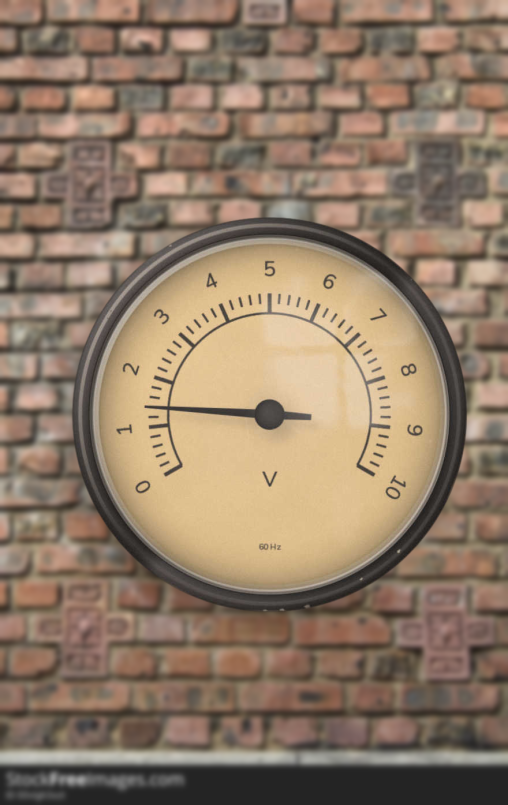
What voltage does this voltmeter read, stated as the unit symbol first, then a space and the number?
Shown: V 1.4
